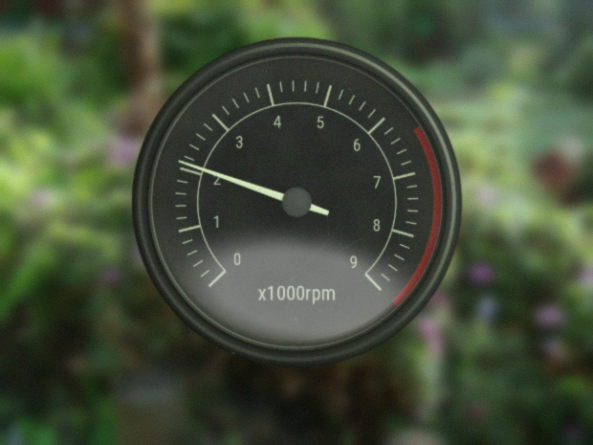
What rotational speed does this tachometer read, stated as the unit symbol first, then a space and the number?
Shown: rpm 2100
